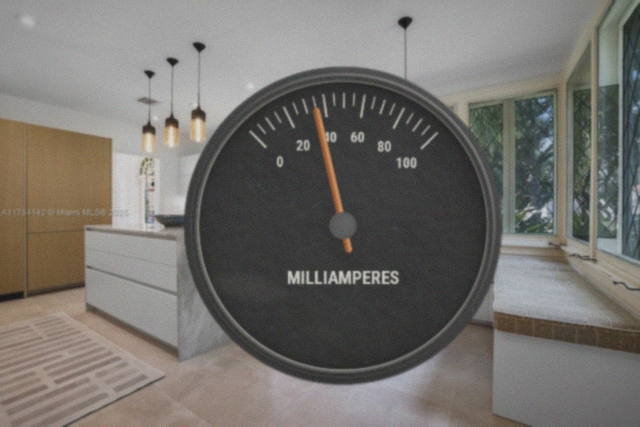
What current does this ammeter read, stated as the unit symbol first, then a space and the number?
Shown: mA 35
